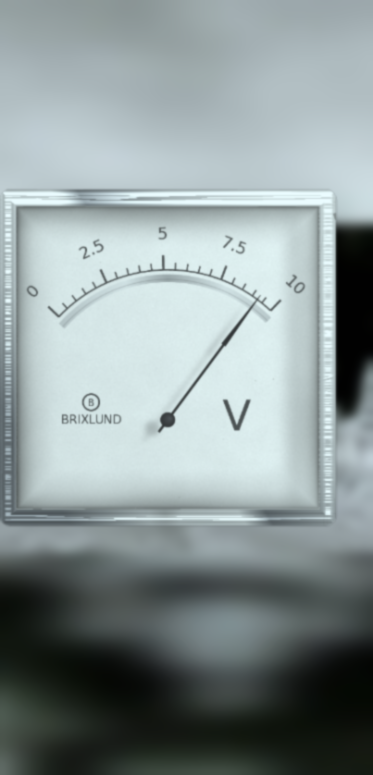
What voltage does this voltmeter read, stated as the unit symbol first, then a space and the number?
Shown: V 9.25
